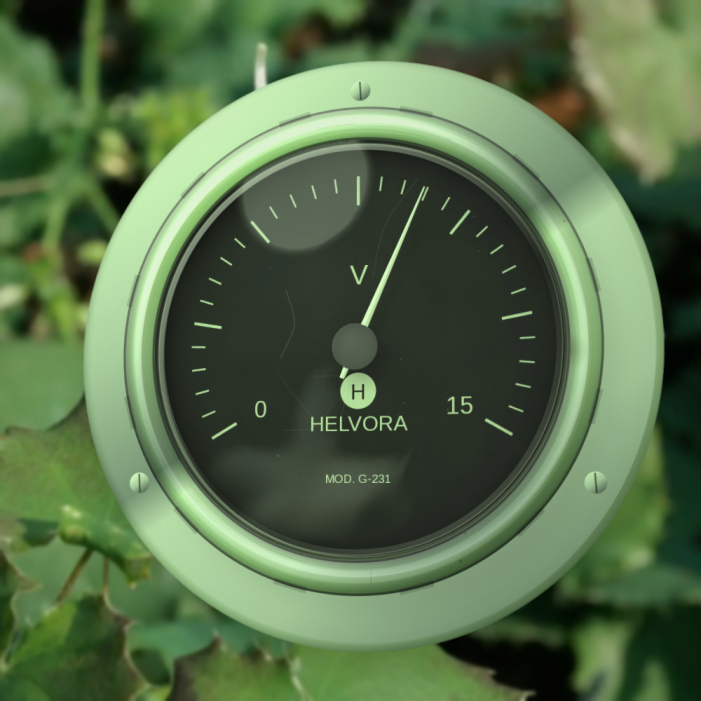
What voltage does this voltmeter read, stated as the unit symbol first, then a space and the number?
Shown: V 9
